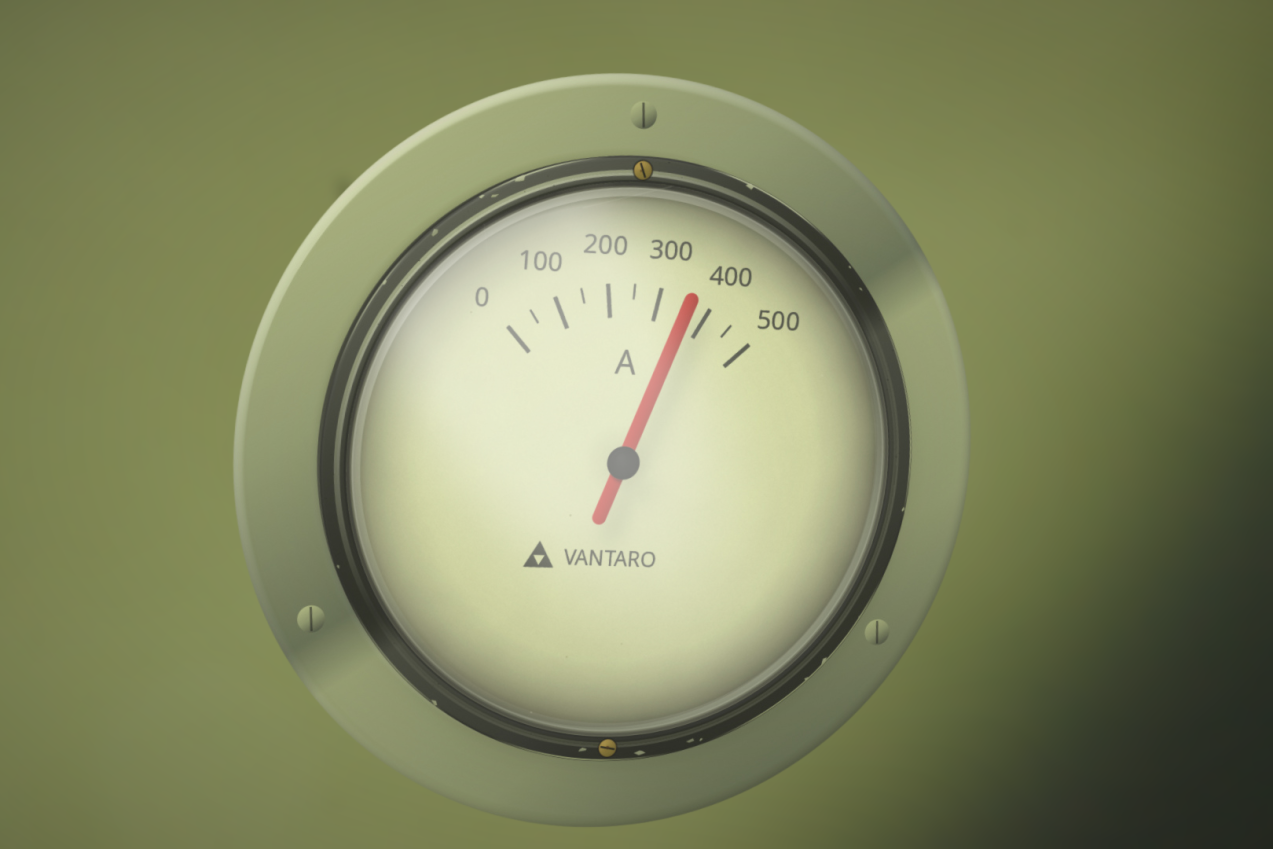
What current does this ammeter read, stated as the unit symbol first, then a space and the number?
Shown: A 350
